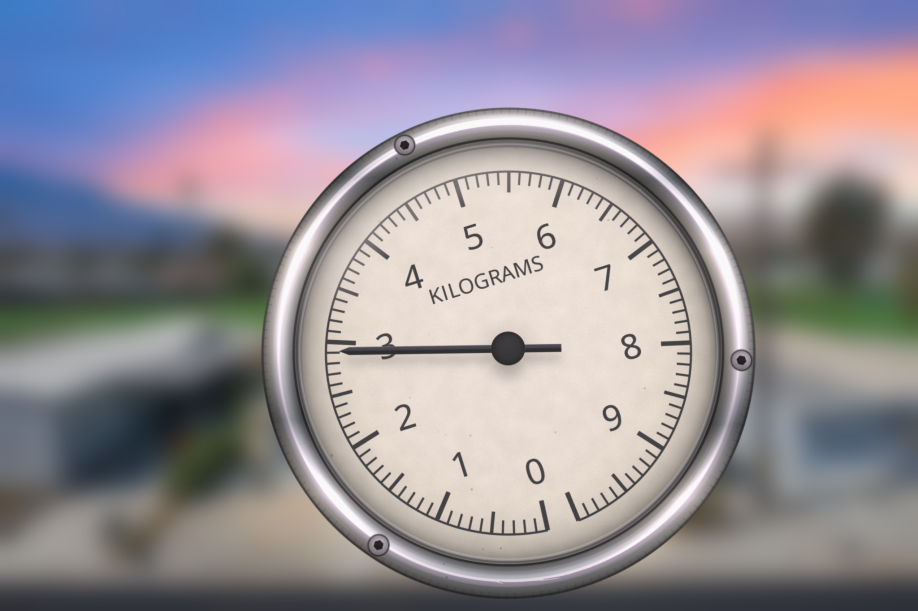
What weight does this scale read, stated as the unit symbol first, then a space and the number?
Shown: kg 2.9
